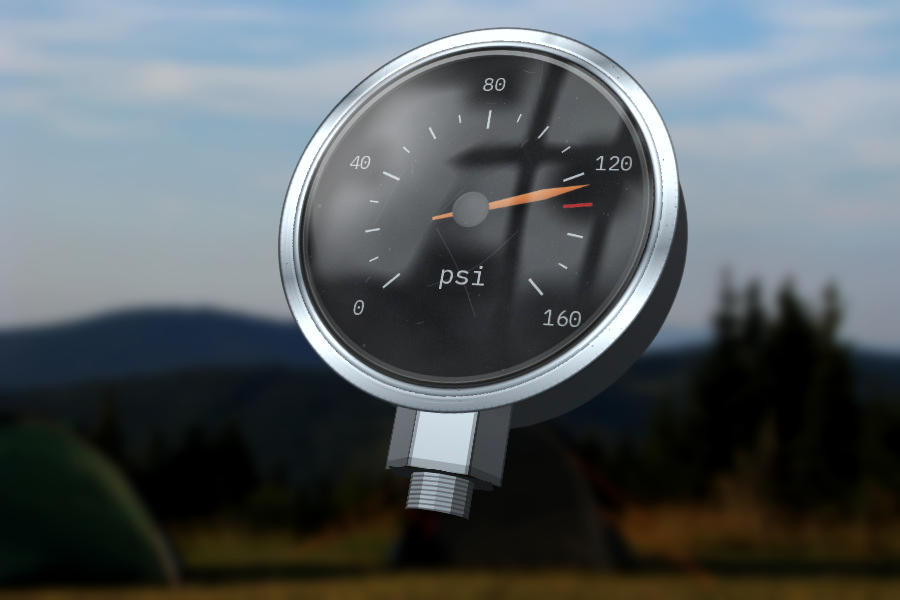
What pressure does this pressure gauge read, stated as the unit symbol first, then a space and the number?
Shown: psi 125
